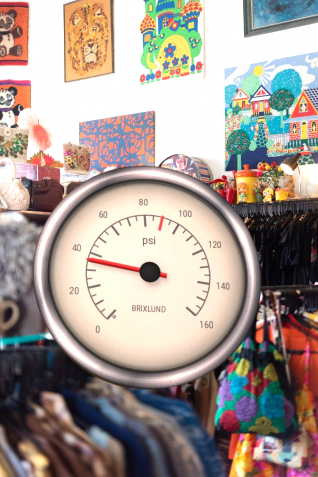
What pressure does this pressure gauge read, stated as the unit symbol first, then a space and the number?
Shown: psi 35
